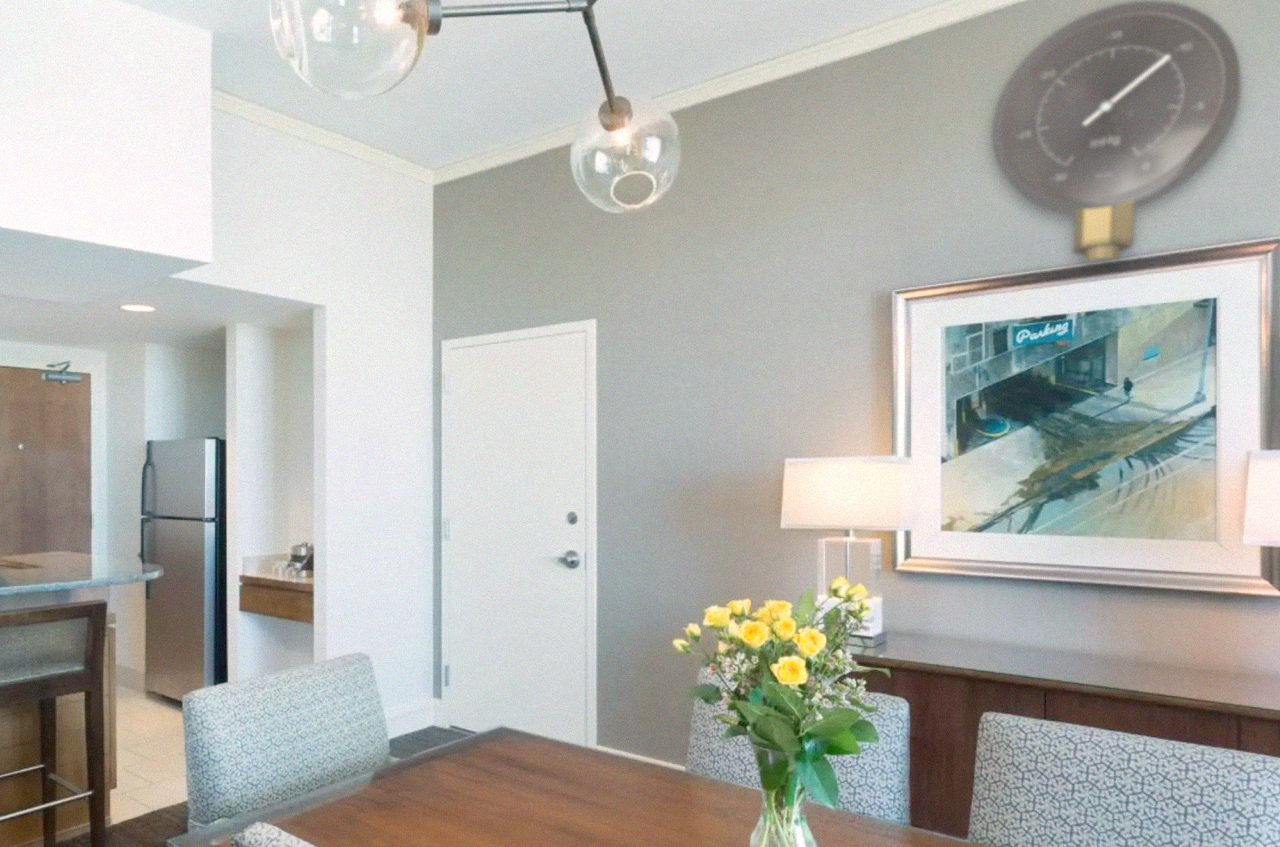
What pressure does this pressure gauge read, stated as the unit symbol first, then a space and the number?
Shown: inHg -10
